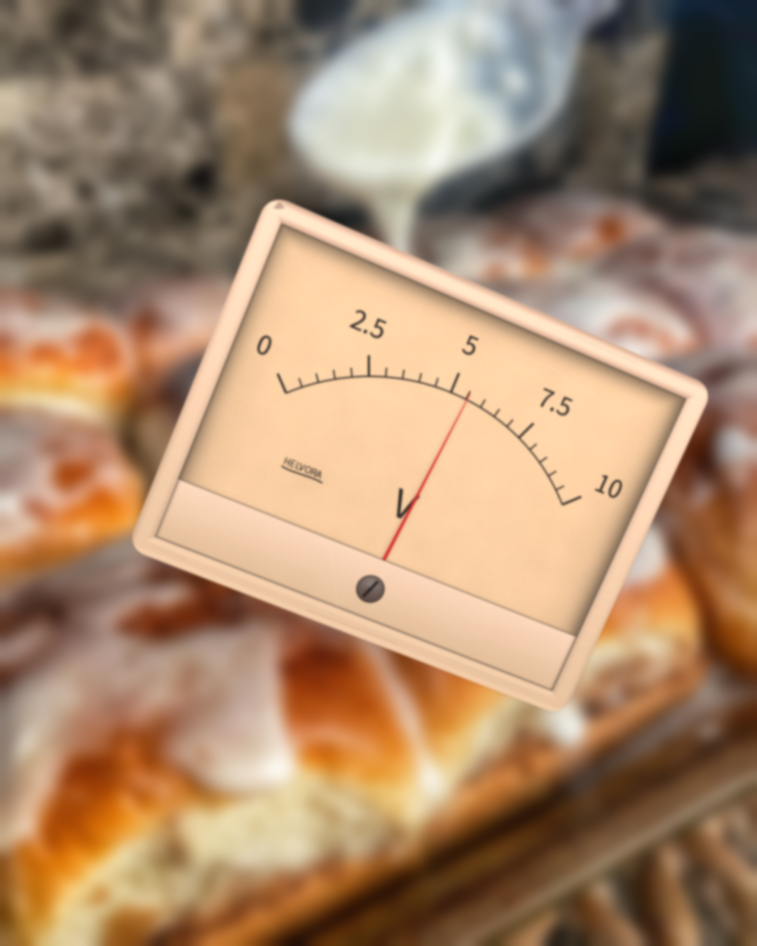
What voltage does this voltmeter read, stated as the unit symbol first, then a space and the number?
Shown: V 5.5
